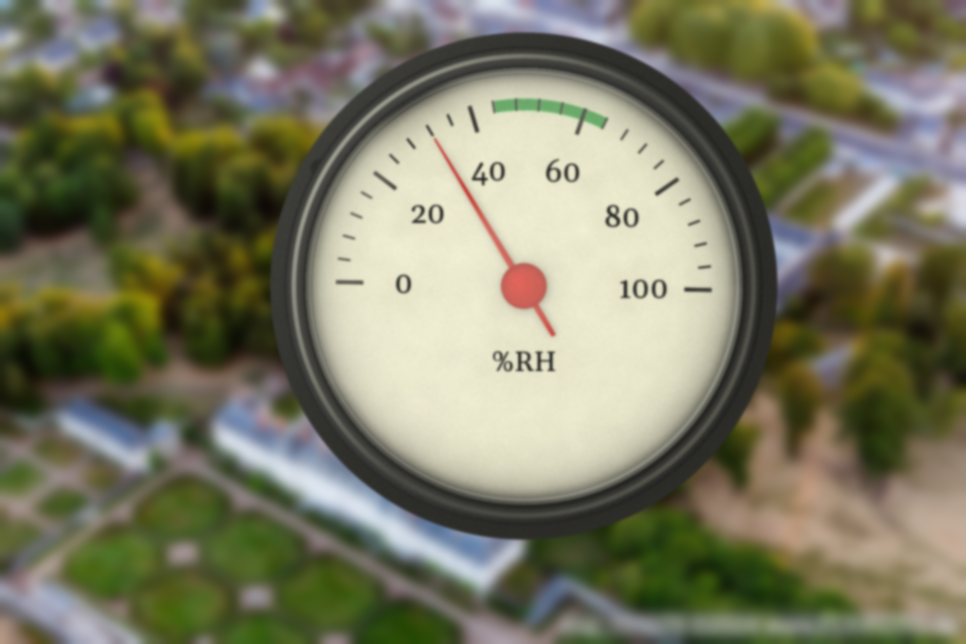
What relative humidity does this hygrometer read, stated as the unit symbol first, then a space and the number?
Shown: % 32
